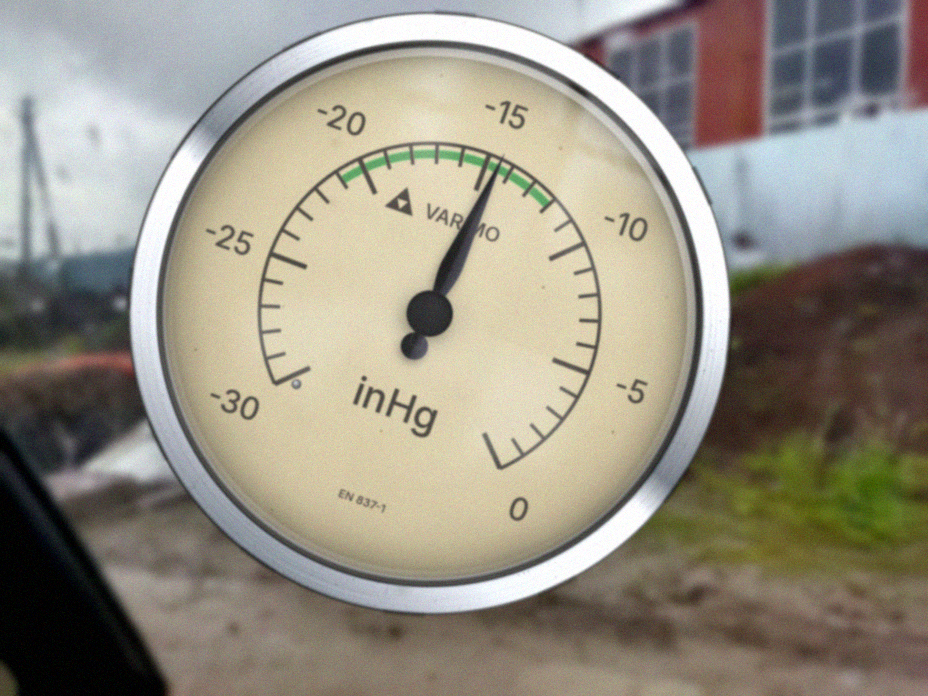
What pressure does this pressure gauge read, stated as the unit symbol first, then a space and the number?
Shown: inHg -14.5
